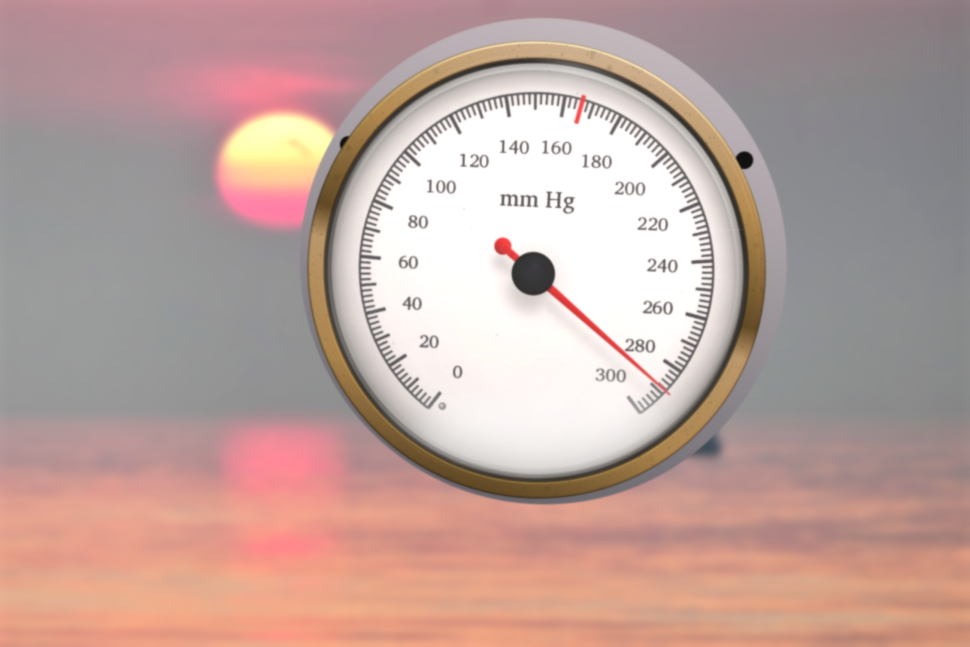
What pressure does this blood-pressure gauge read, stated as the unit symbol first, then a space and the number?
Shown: mmHg 288
